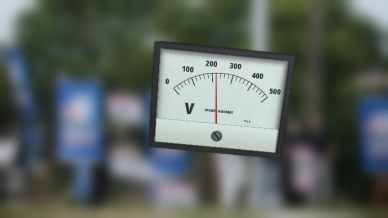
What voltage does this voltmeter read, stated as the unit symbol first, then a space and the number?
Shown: V 220
